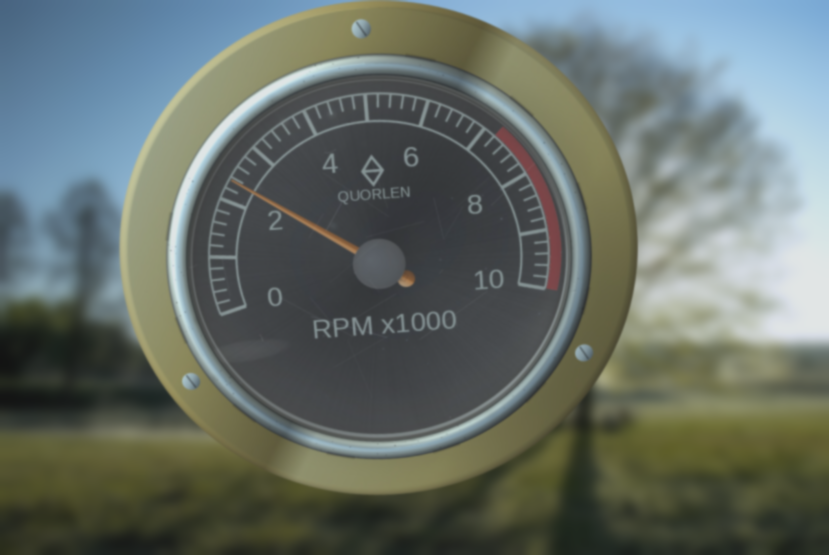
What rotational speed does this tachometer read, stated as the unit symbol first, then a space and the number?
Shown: rpm 2400
